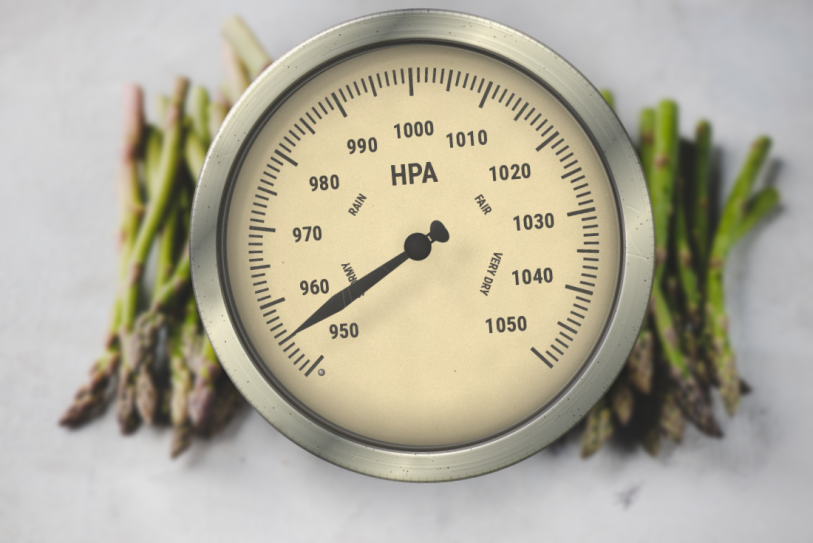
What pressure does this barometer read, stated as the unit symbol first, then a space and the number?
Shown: hPa 955
